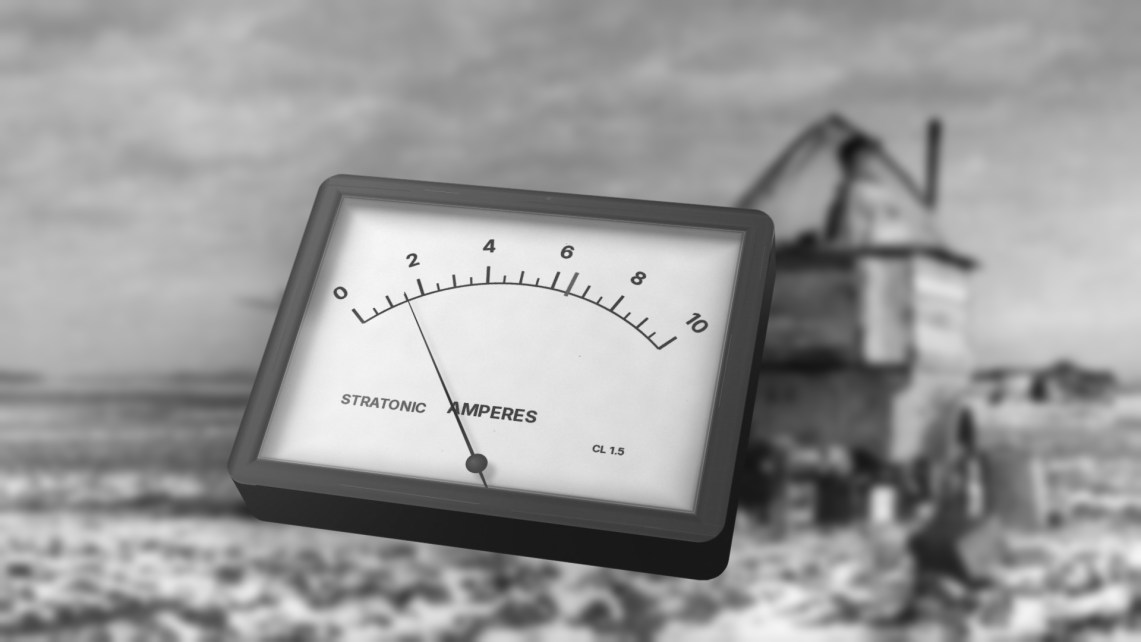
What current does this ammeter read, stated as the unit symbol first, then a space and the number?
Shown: A 1.5
